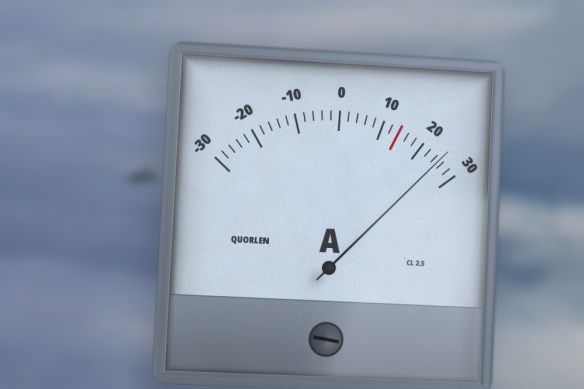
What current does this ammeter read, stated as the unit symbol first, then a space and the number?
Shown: A 25
